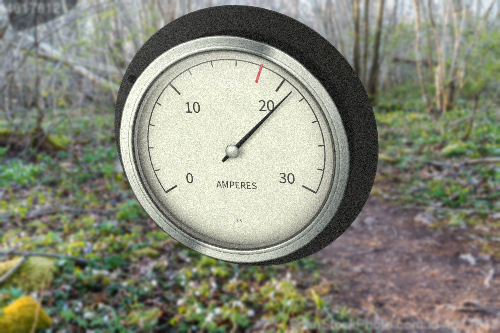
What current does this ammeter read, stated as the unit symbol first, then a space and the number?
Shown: A 21
